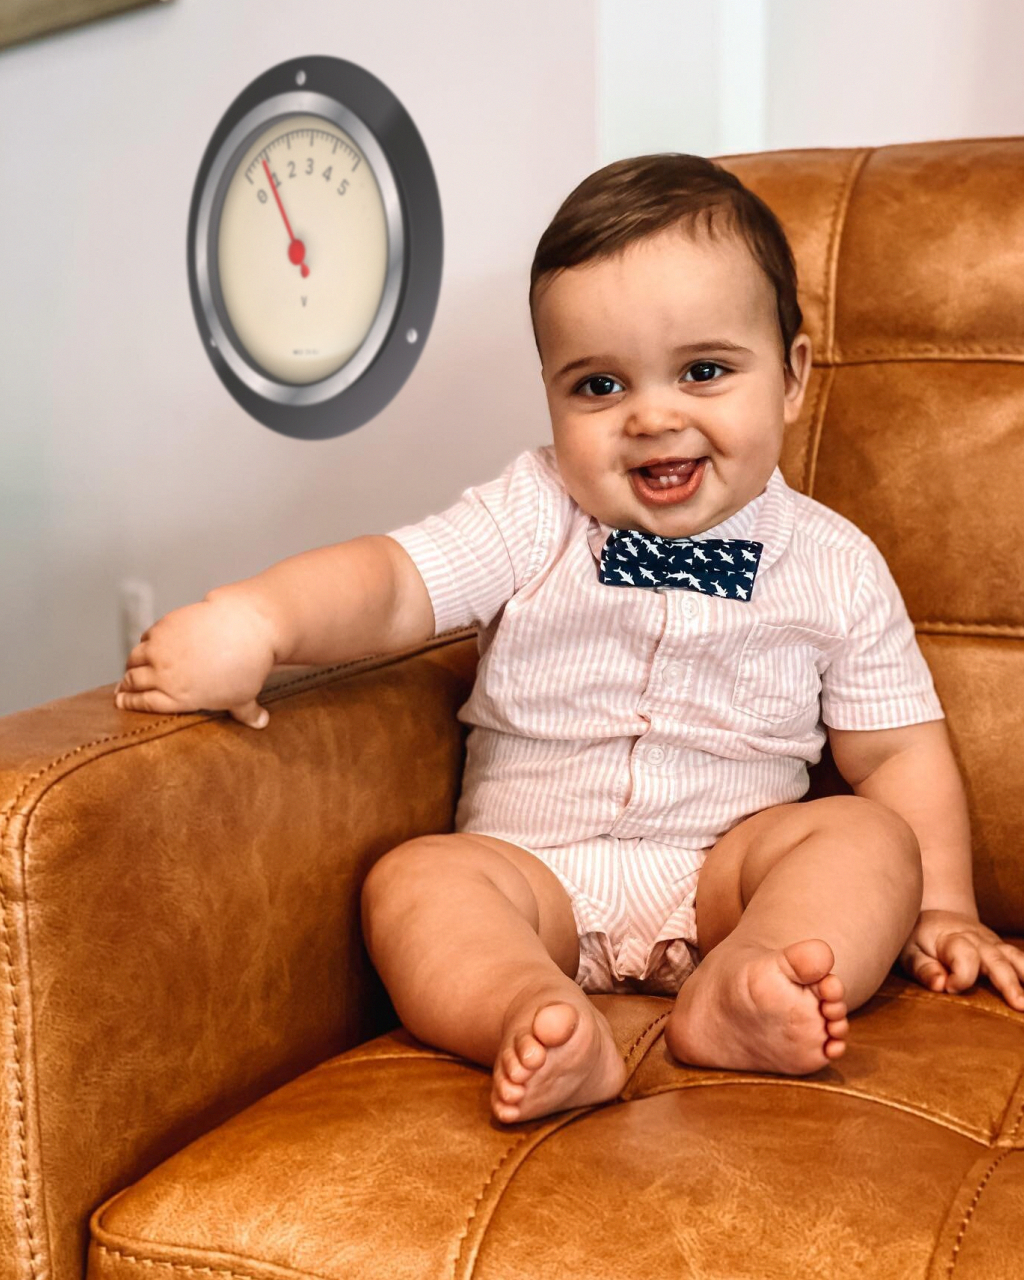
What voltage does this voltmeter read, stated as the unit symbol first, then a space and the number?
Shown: V 1
